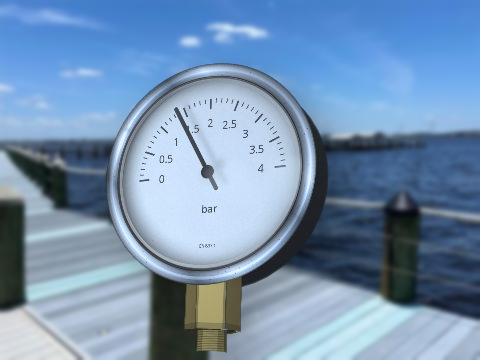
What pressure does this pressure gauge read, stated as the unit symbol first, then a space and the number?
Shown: bar 1.4
